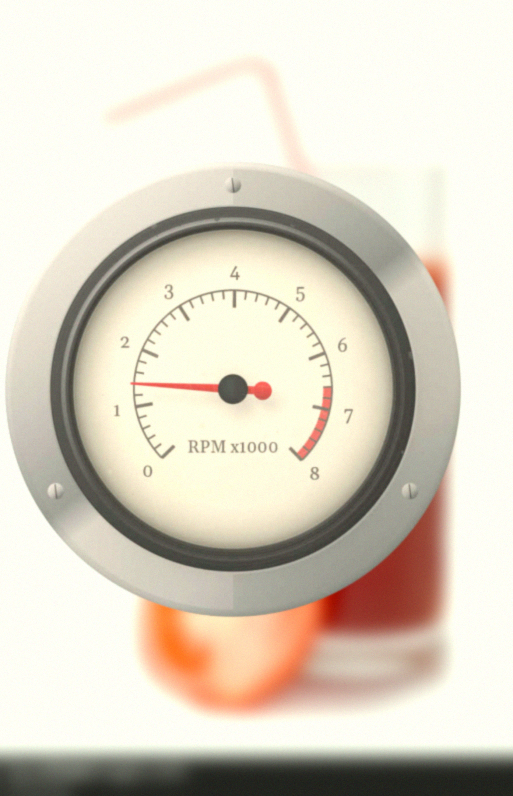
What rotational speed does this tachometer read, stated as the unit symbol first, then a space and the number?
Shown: rpm 1400
